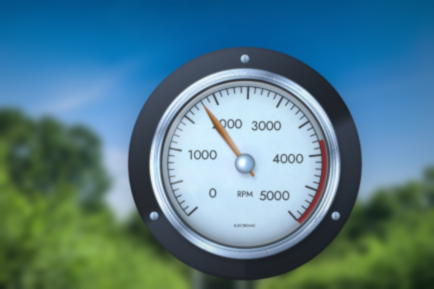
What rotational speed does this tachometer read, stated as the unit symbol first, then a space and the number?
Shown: rpm 1800
